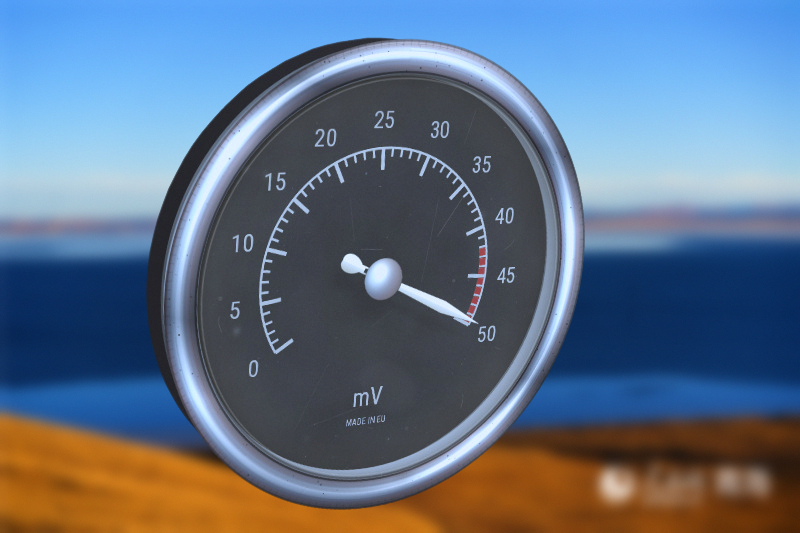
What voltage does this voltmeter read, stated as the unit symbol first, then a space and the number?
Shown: mV 49.5
